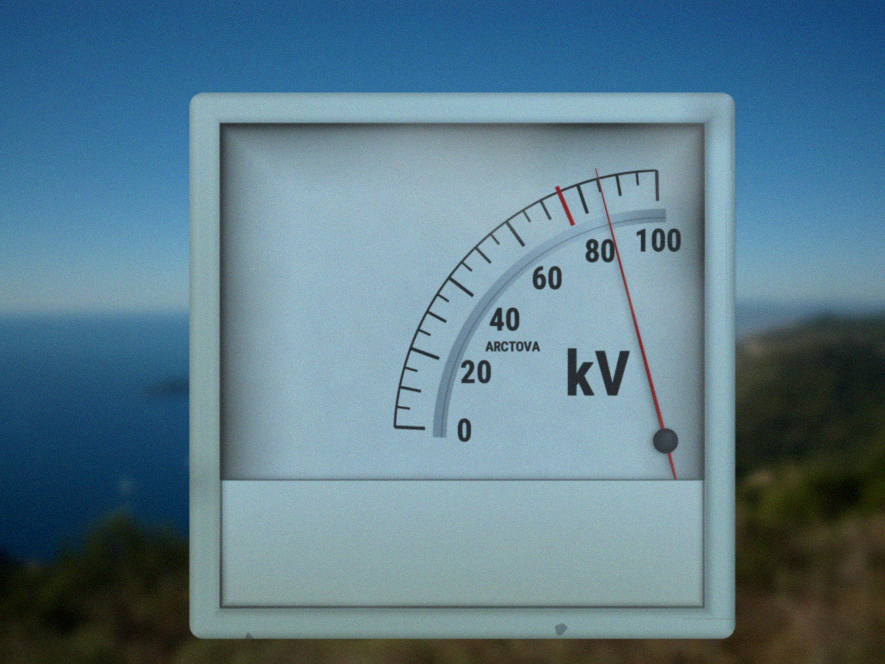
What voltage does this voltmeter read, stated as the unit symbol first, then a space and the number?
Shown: kV 85
